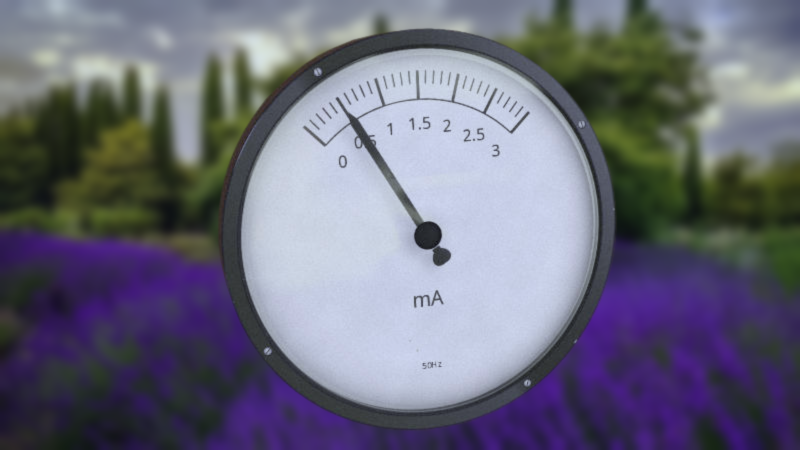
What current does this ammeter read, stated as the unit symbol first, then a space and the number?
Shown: mA 0.5
